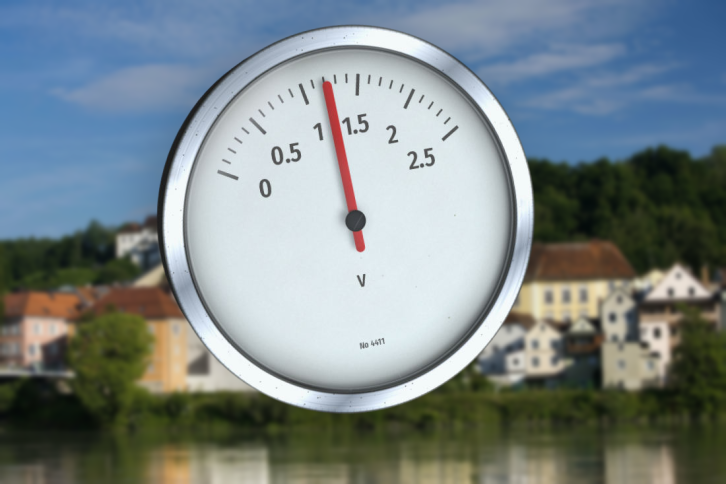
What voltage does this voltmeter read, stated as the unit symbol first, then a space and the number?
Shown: V 1.2
